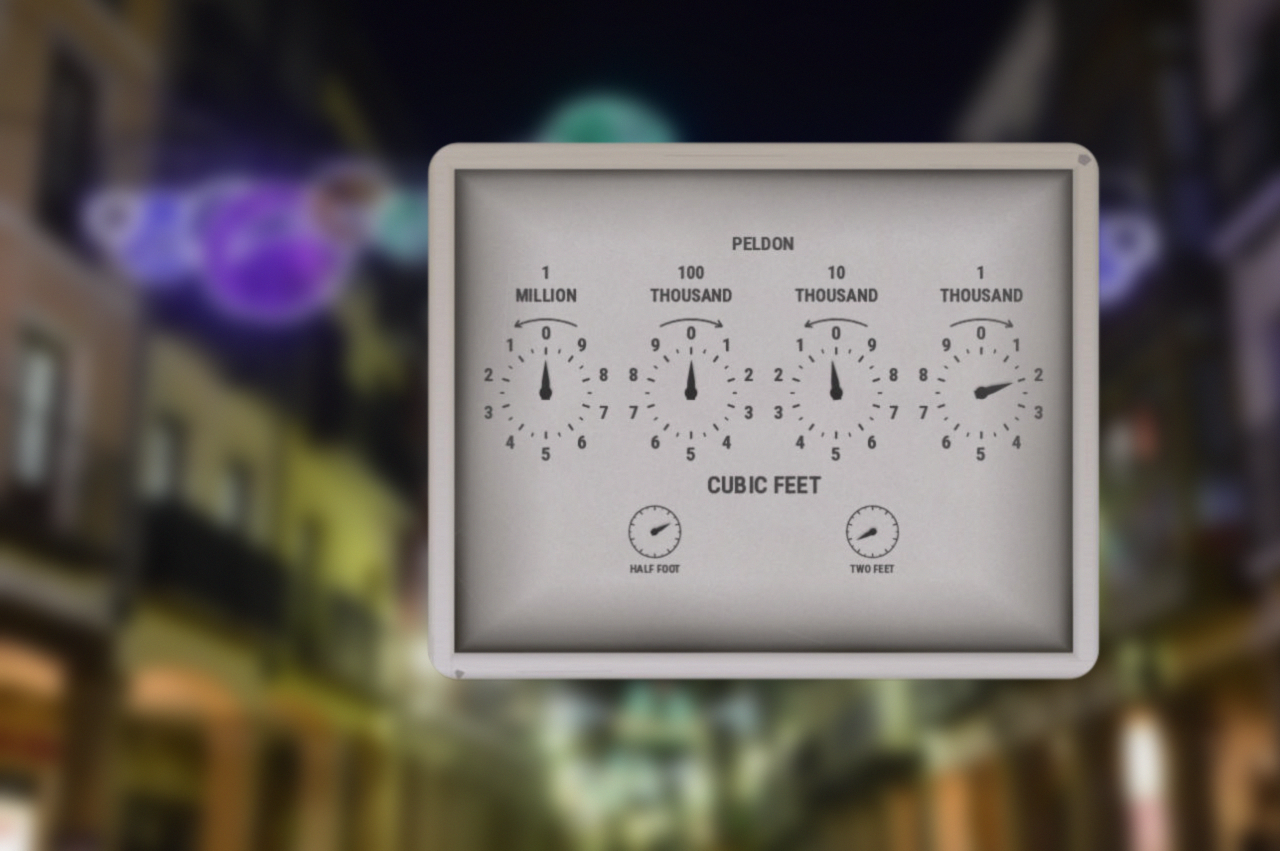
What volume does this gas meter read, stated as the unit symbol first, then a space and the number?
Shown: ft³ 200
